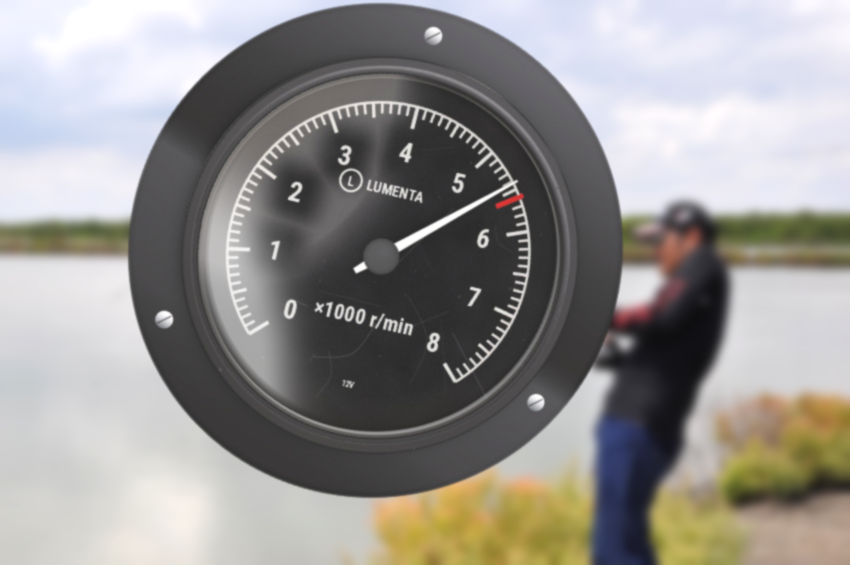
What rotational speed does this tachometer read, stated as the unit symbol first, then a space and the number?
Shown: rpm 5400
